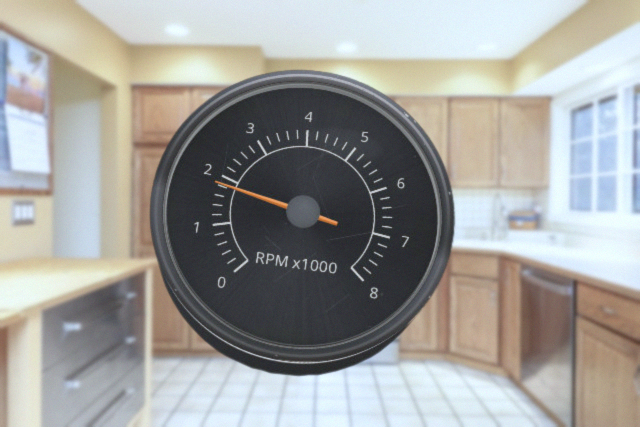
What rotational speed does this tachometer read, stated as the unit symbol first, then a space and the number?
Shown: rpm 1800
